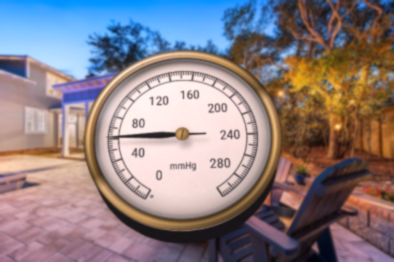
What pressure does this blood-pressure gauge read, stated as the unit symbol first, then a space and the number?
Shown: mmHg 60
